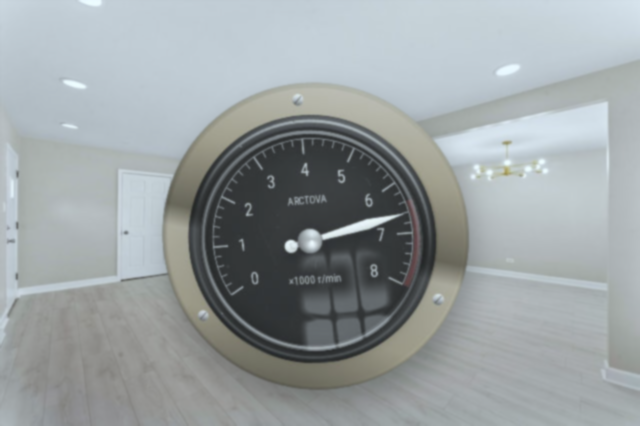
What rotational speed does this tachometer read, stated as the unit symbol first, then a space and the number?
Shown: rpm 6600
